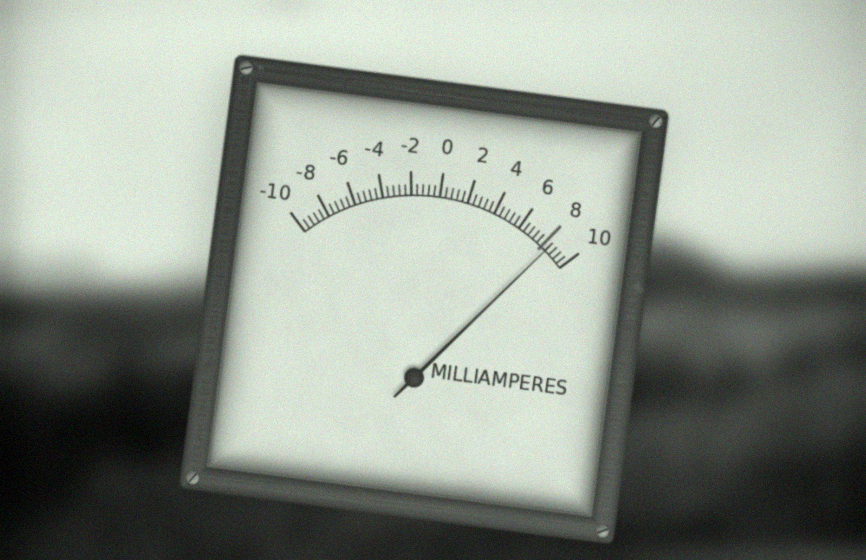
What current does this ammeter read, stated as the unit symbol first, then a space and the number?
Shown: mA 8.4
